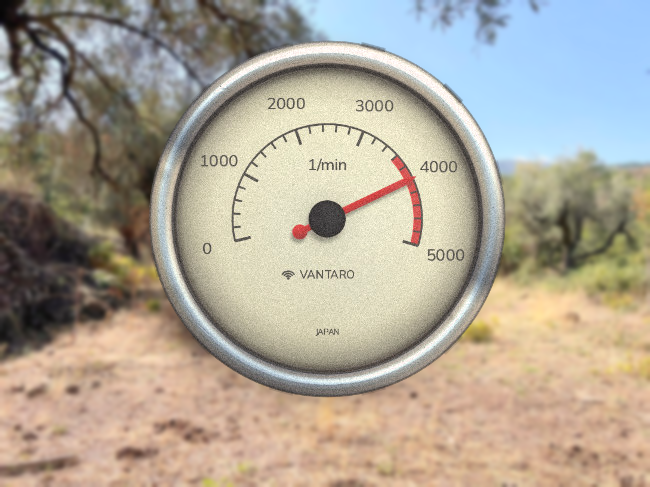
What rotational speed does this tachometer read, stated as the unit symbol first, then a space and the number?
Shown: rpm 4000
